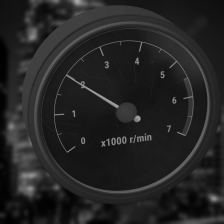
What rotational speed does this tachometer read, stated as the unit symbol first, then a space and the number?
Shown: rpm 2000
